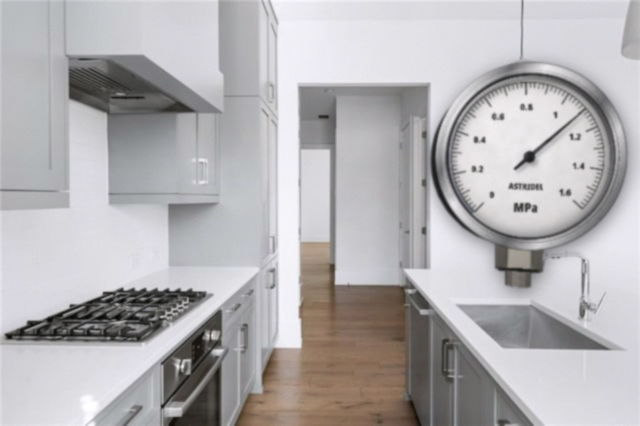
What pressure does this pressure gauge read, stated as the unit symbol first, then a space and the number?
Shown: MPa 1.1
